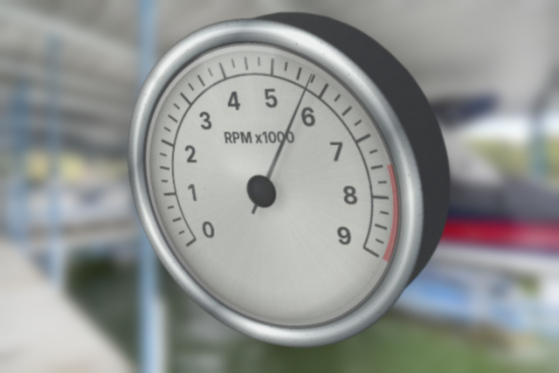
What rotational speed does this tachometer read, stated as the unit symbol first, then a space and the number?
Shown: rpm 5750
